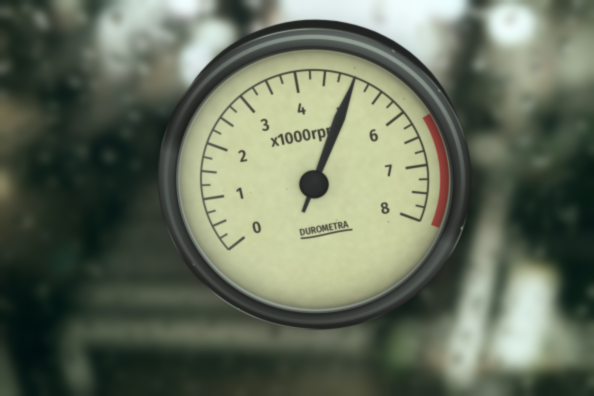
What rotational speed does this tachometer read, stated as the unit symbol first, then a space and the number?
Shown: rpm 5000
